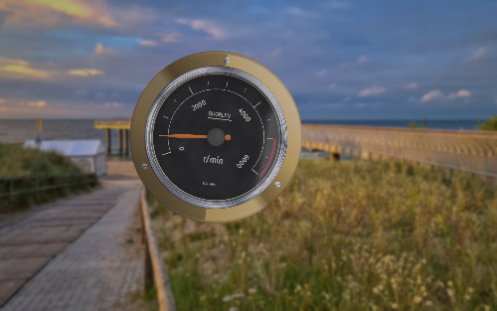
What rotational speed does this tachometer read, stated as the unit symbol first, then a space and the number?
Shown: rpm 500
